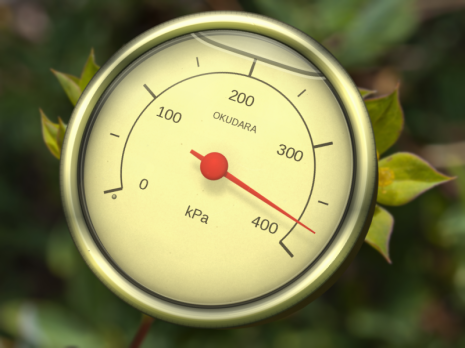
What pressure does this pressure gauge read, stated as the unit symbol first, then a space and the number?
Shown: kPa 375
